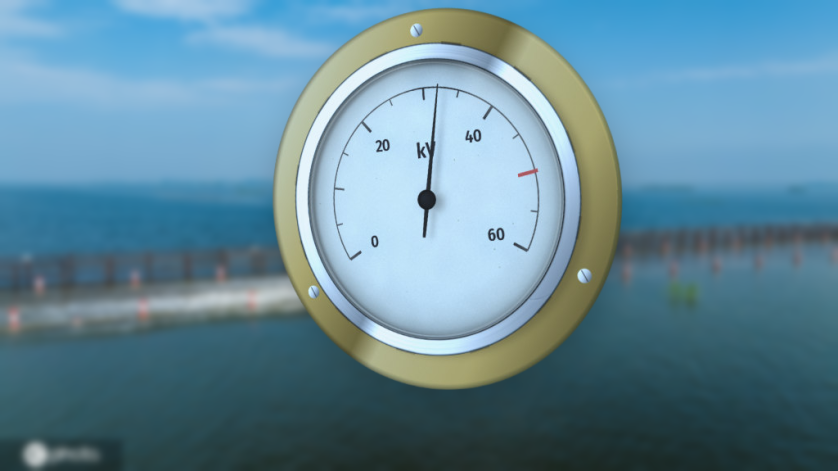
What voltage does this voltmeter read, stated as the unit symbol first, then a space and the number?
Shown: kV 32.5
